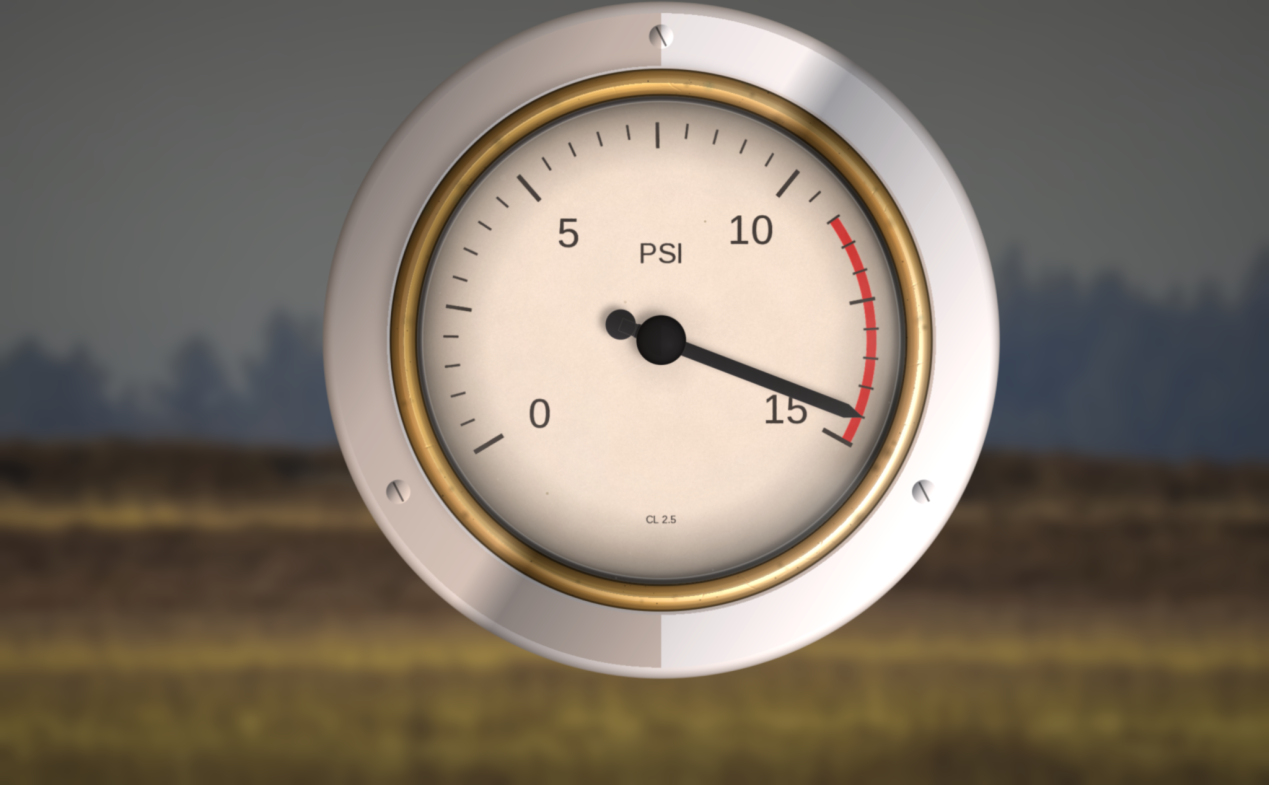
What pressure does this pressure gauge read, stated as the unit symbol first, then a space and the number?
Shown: psi 14.5
